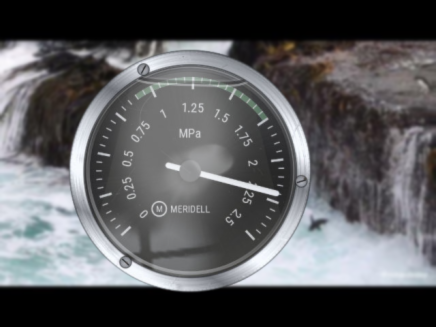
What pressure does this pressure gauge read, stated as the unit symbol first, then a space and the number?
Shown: MPa 2.2
